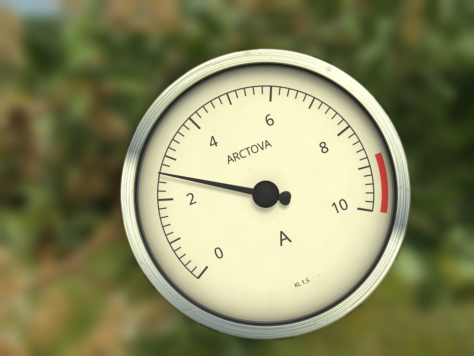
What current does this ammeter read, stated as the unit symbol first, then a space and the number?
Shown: A 2.6
